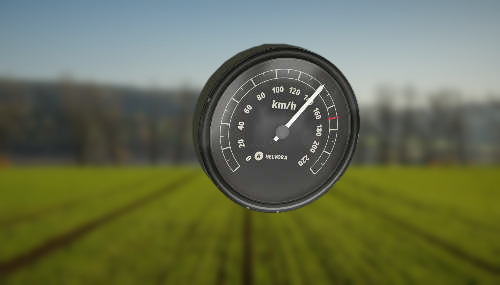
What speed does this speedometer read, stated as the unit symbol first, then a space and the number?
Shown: km/h 140
